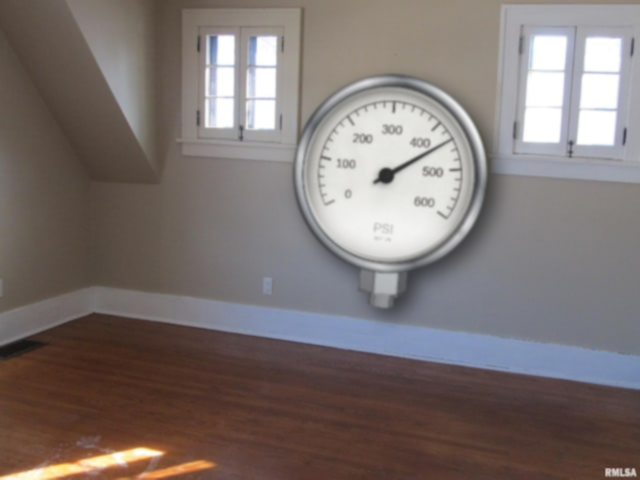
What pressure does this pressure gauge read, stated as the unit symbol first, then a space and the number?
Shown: psi 440
